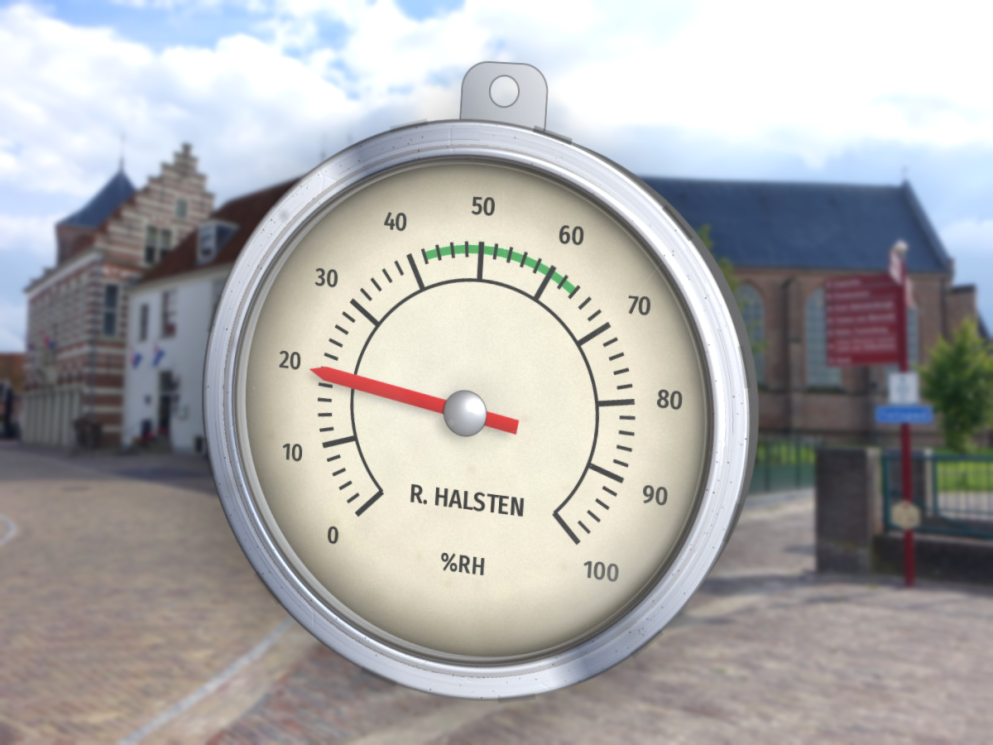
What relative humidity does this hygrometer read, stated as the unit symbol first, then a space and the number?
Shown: % 20
